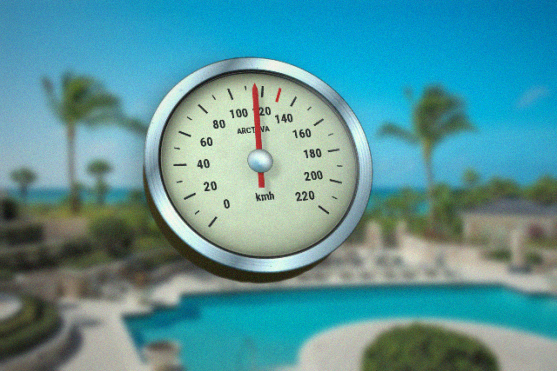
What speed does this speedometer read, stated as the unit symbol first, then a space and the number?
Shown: km/h 115
